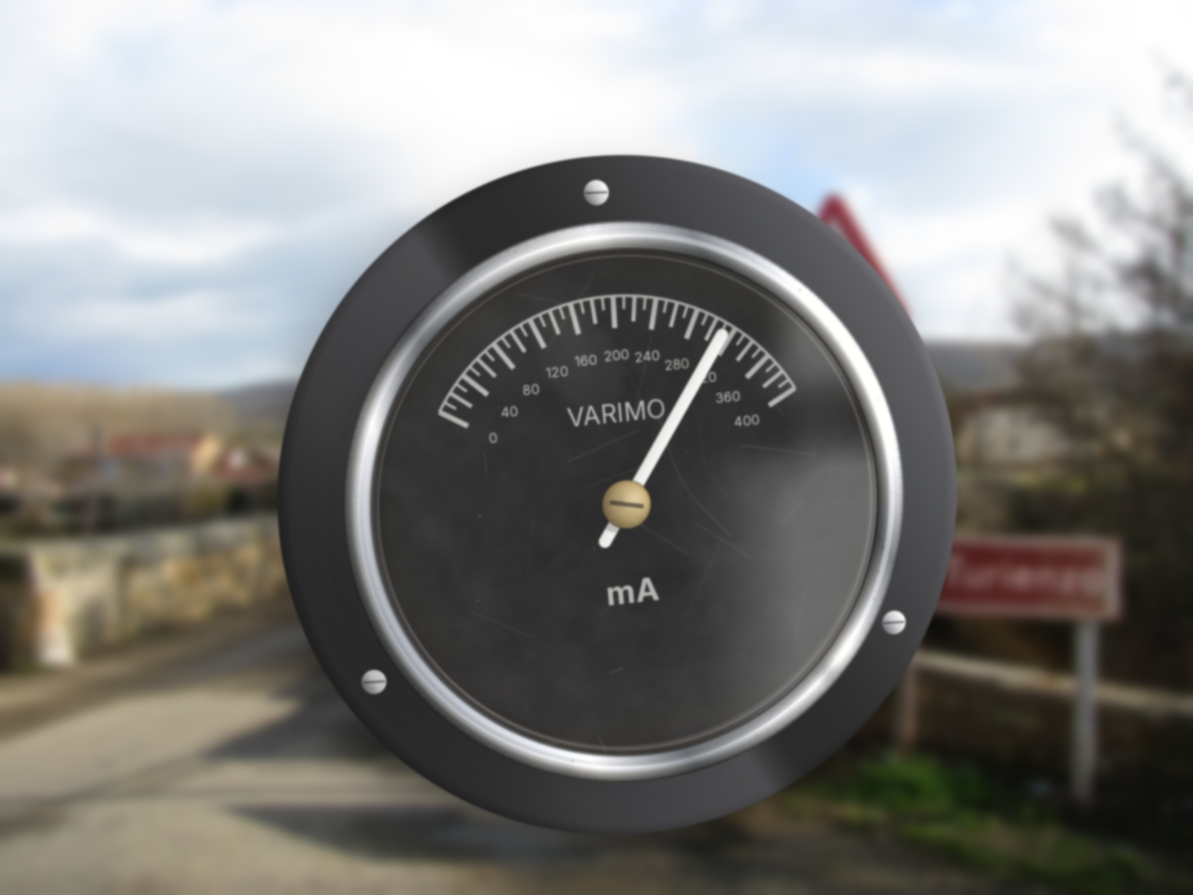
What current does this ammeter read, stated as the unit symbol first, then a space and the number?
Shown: mA 310
